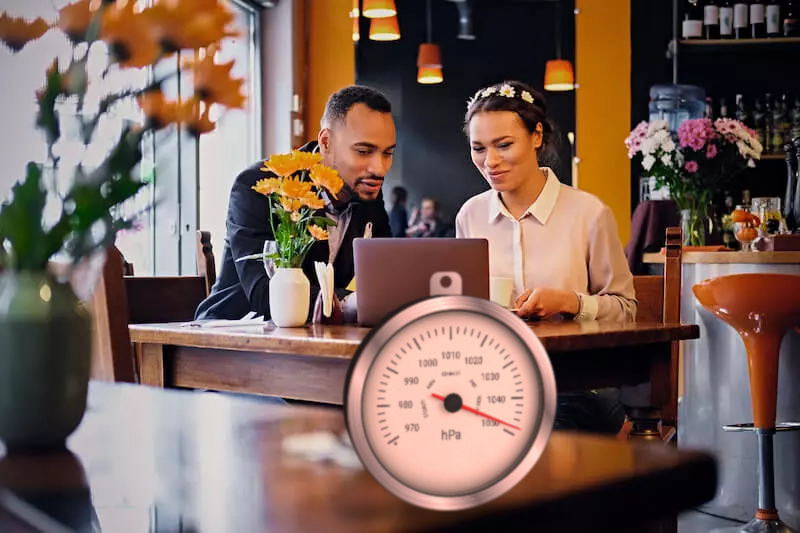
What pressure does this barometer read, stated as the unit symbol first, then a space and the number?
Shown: hPa 1048
